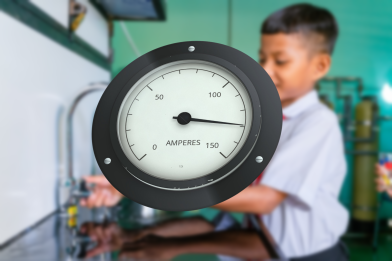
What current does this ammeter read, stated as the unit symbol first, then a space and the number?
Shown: A 130
